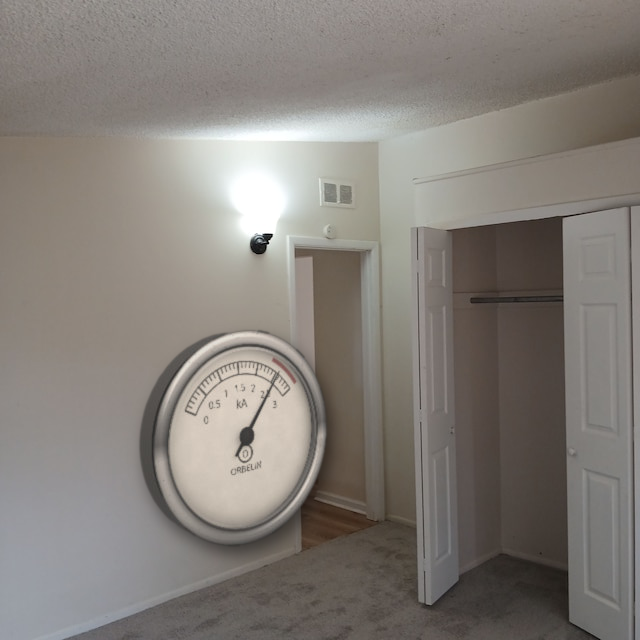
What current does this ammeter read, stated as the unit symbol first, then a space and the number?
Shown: kA 2.5
